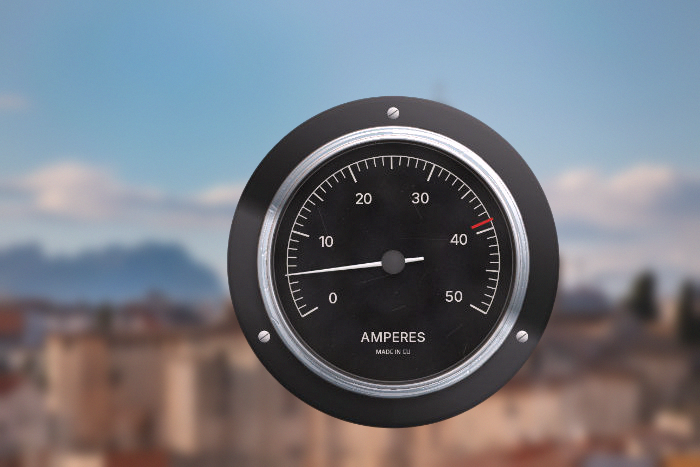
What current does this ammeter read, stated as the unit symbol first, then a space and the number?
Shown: A 5
